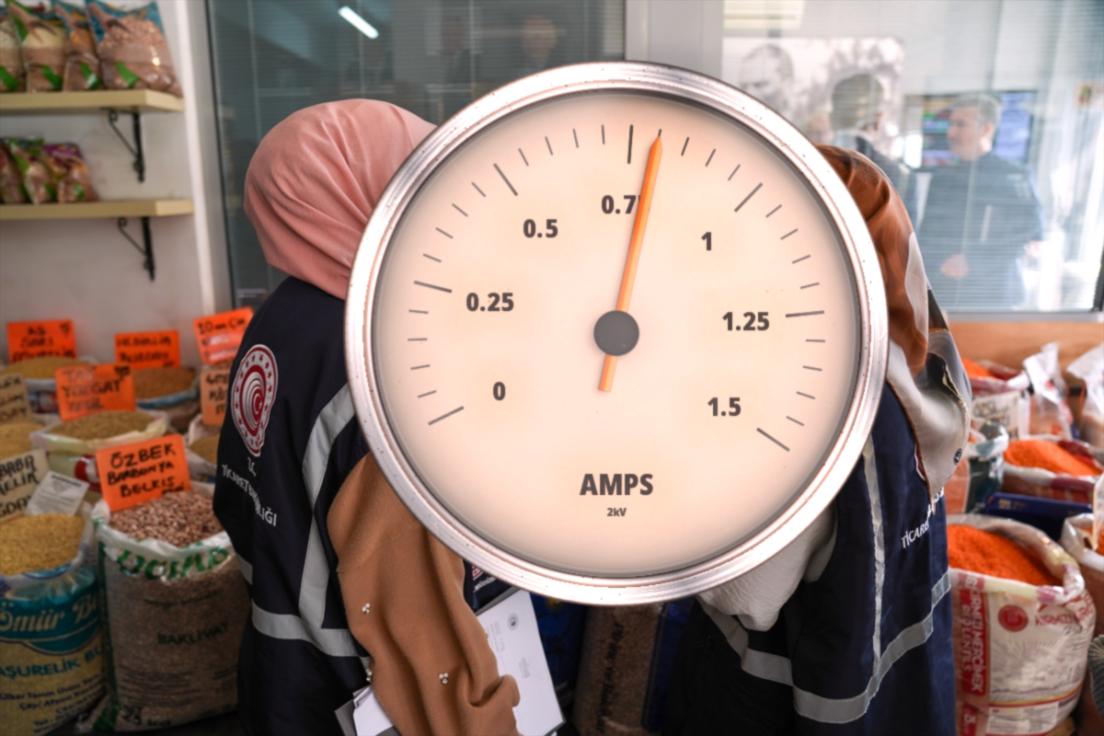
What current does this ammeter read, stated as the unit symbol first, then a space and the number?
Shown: A 0.8
